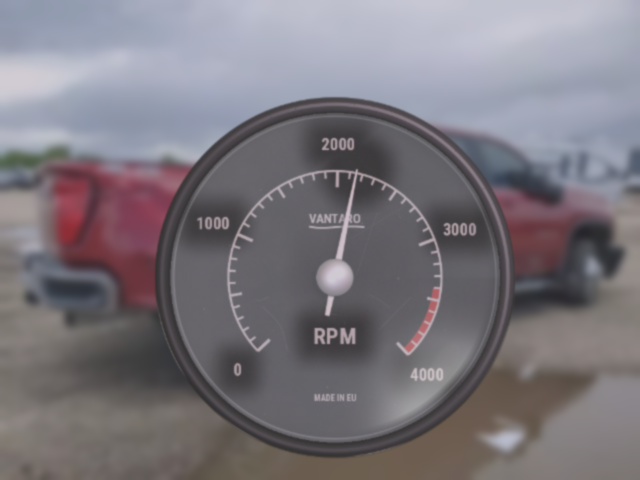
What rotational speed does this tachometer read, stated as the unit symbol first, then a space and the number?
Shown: rpm 2150
